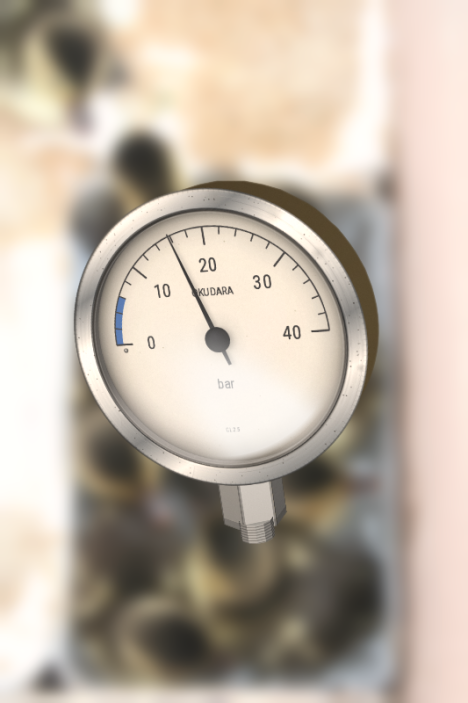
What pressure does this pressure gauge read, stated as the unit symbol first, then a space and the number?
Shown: bar 16
